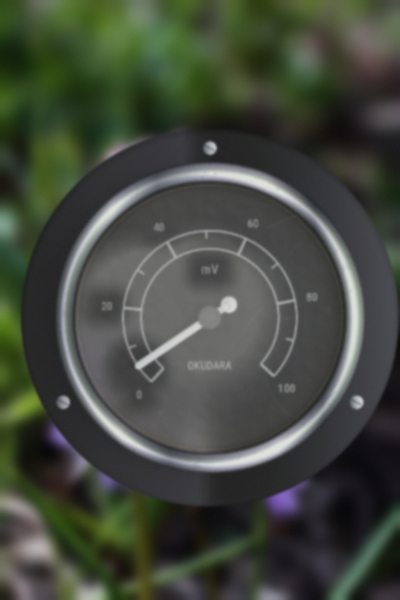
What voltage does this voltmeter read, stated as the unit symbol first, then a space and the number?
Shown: mV 5
